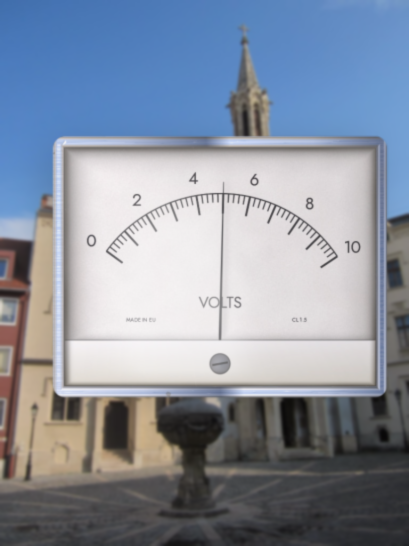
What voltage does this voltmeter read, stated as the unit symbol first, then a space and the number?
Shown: V 5
